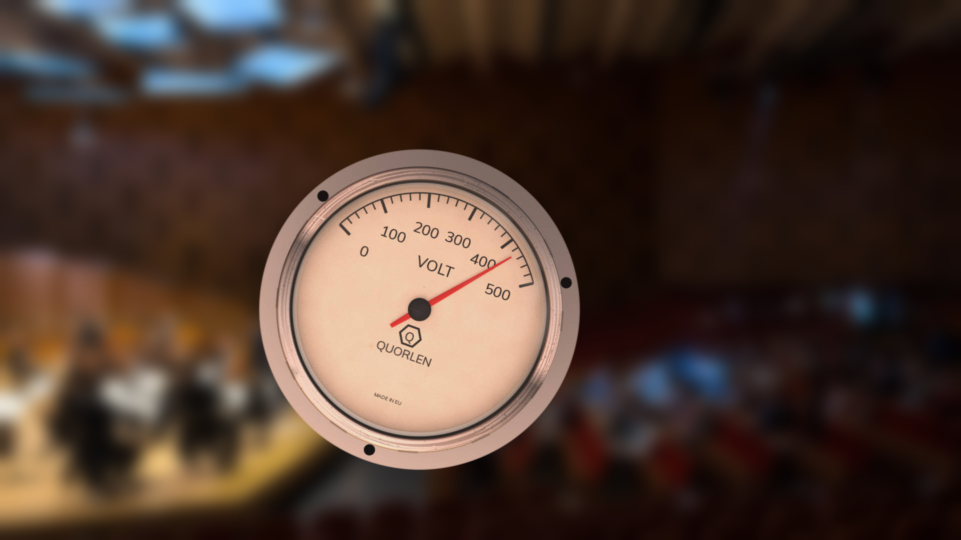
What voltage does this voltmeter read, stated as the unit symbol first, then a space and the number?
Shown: V 430
